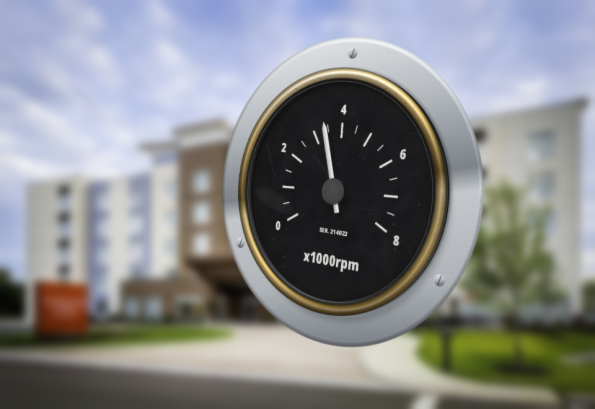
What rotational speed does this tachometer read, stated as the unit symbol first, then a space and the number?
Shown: rpm 3500
